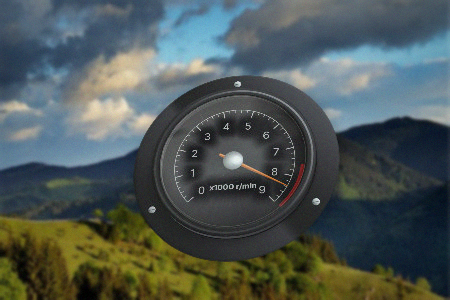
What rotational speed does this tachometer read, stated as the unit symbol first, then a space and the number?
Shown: rpm 8400
